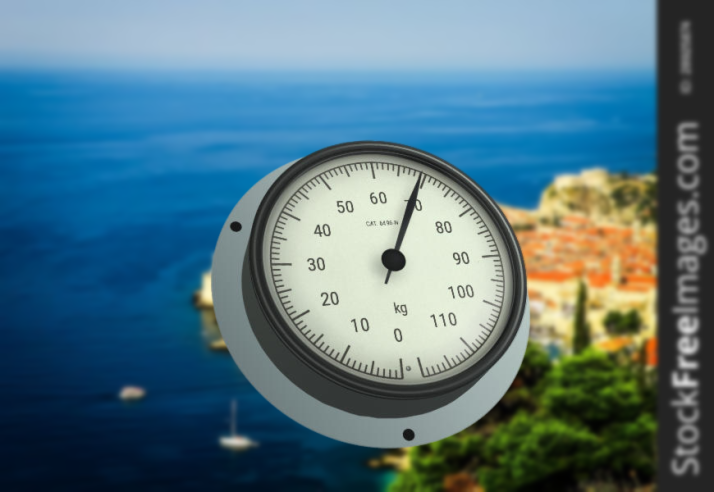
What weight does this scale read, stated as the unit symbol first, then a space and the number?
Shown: kg 69
